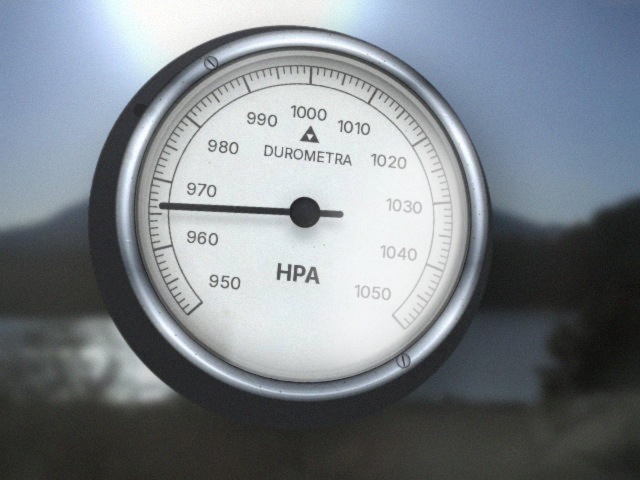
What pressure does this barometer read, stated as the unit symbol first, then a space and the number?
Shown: hPa 966
